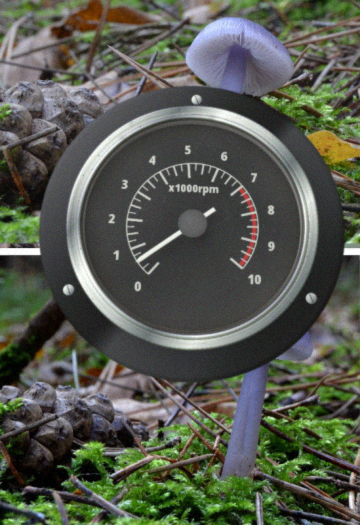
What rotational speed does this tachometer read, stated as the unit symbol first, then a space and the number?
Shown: rpm 500
